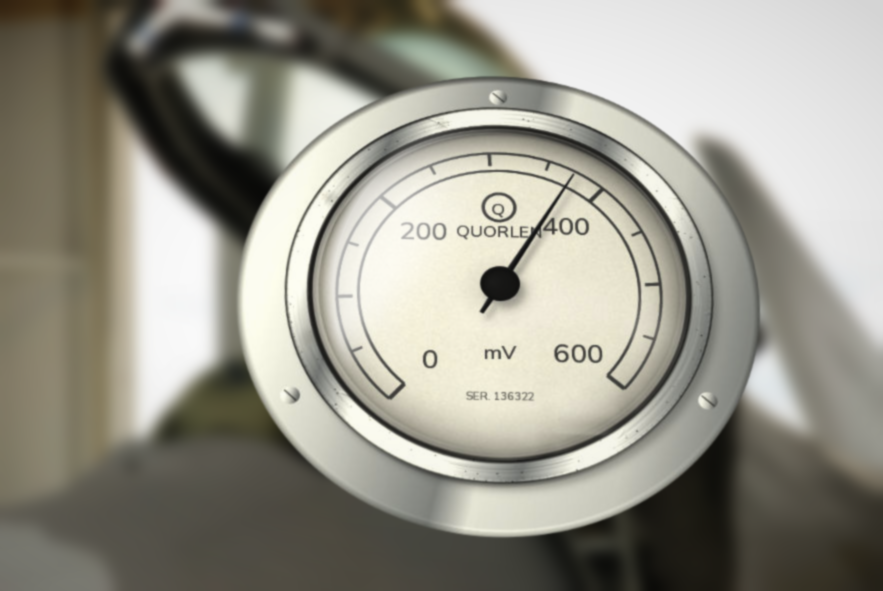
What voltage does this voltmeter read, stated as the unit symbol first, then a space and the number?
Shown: mV 375
